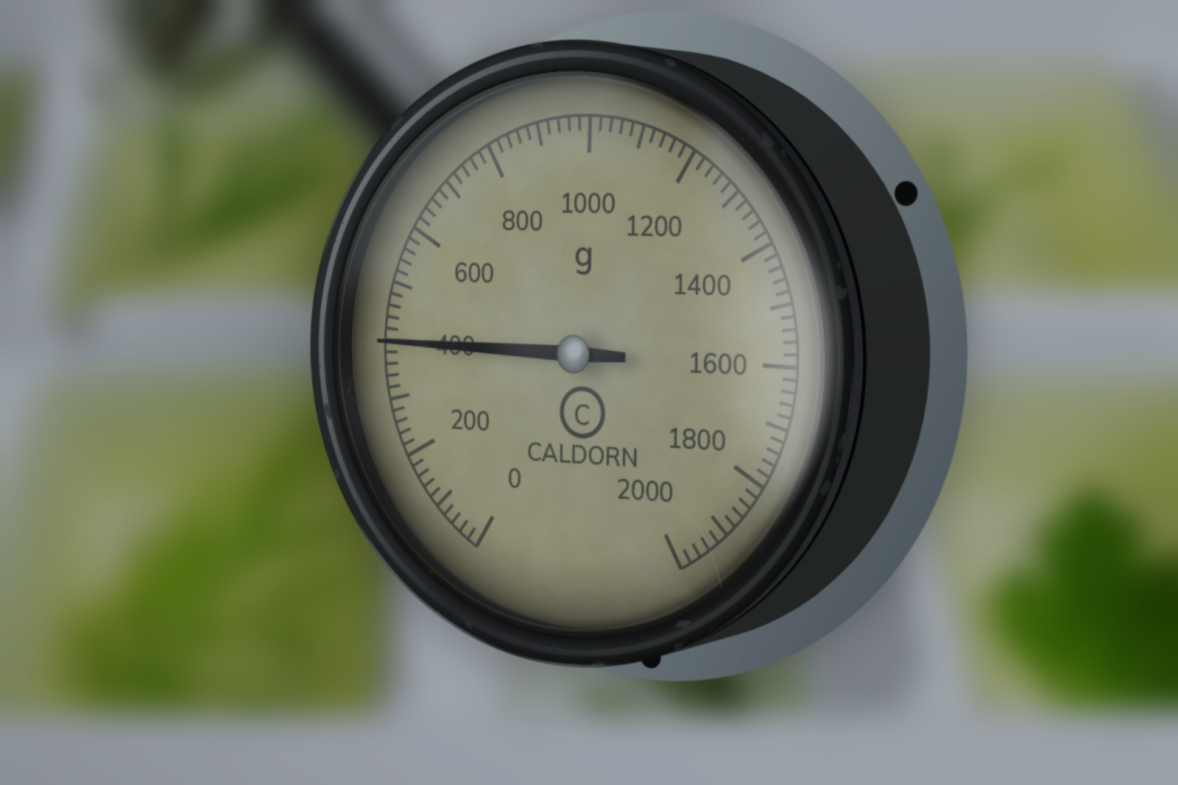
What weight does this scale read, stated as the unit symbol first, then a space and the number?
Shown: g 400
